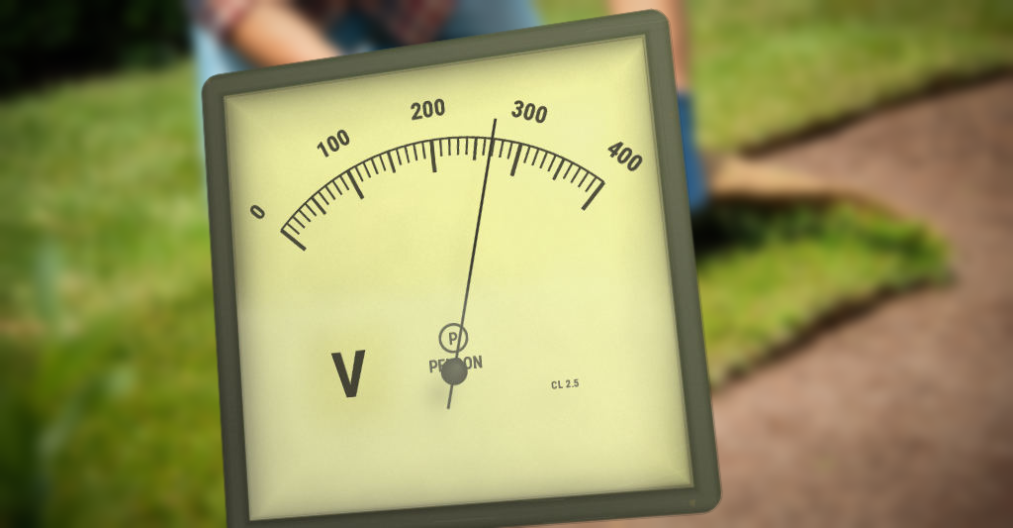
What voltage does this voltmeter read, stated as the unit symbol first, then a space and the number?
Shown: V 270
